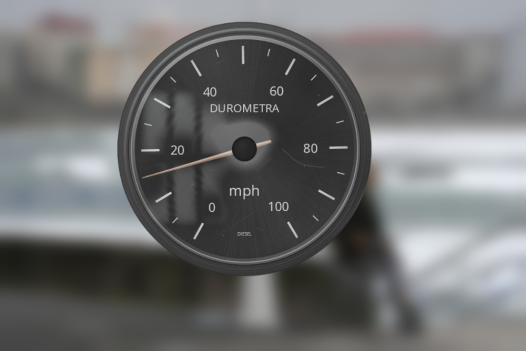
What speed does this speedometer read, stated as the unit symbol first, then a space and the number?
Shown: mph 15
